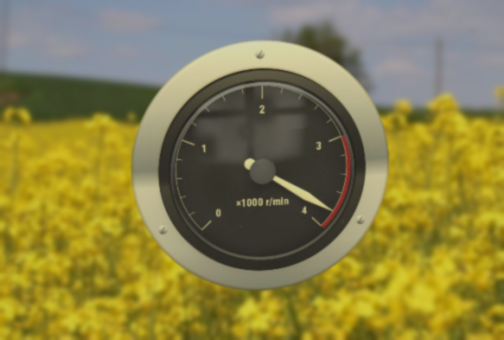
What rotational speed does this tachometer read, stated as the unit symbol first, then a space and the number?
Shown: rpm 3800
